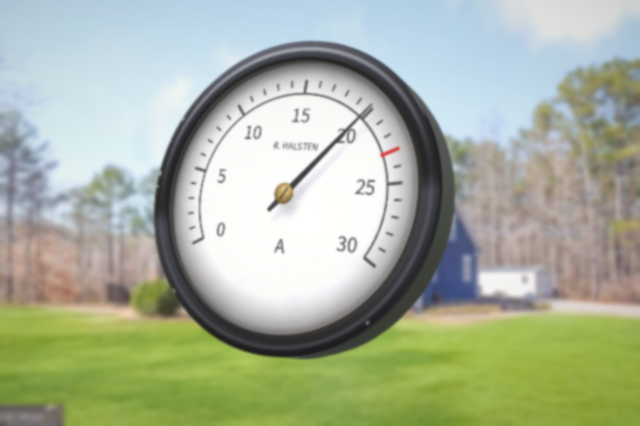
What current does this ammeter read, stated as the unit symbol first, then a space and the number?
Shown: A 20
